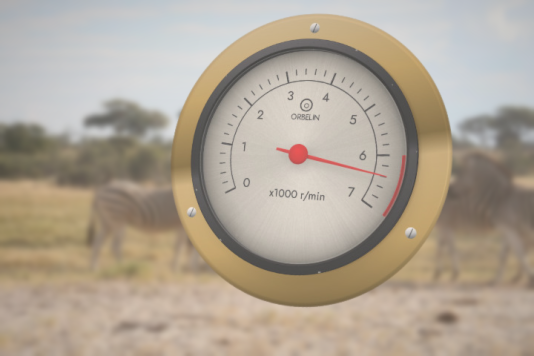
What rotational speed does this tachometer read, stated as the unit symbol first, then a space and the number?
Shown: rpm 6400
